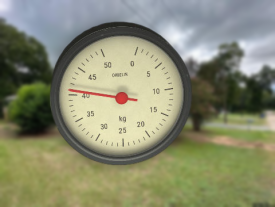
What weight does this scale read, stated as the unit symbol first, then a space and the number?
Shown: kg 41
